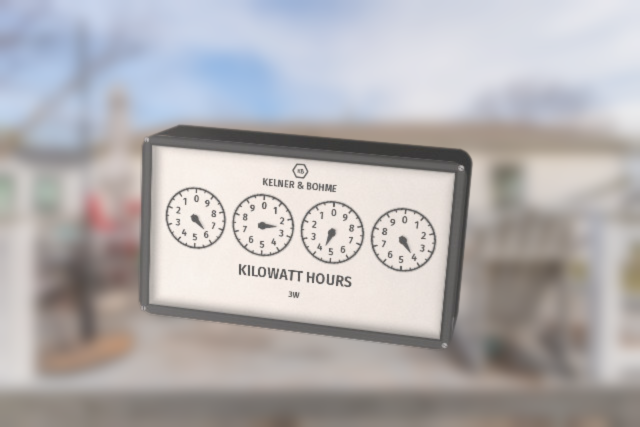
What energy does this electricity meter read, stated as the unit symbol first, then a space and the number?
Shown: kWh 6244
